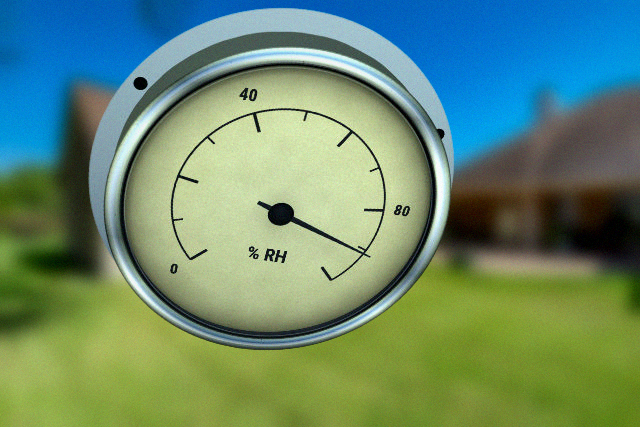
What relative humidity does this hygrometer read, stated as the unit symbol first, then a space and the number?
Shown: % 90
